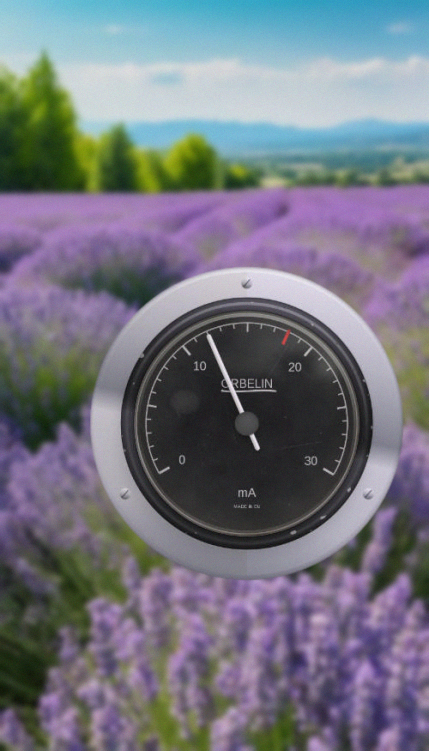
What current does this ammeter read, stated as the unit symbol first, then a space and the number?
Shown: mA 12
